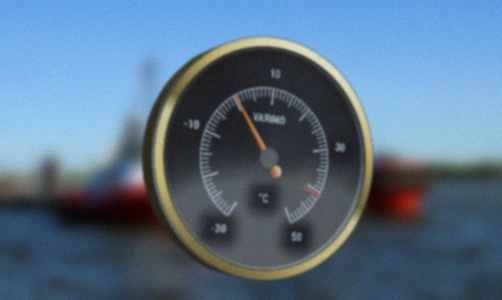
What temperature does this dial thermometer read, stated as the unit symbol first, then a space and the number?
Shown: °C 0
